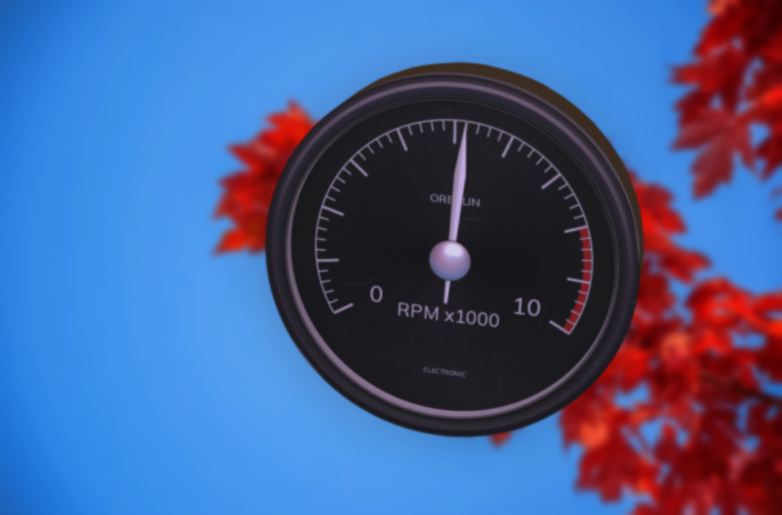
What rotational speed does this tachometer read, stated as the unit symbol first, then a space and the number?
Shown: rpm 5200
